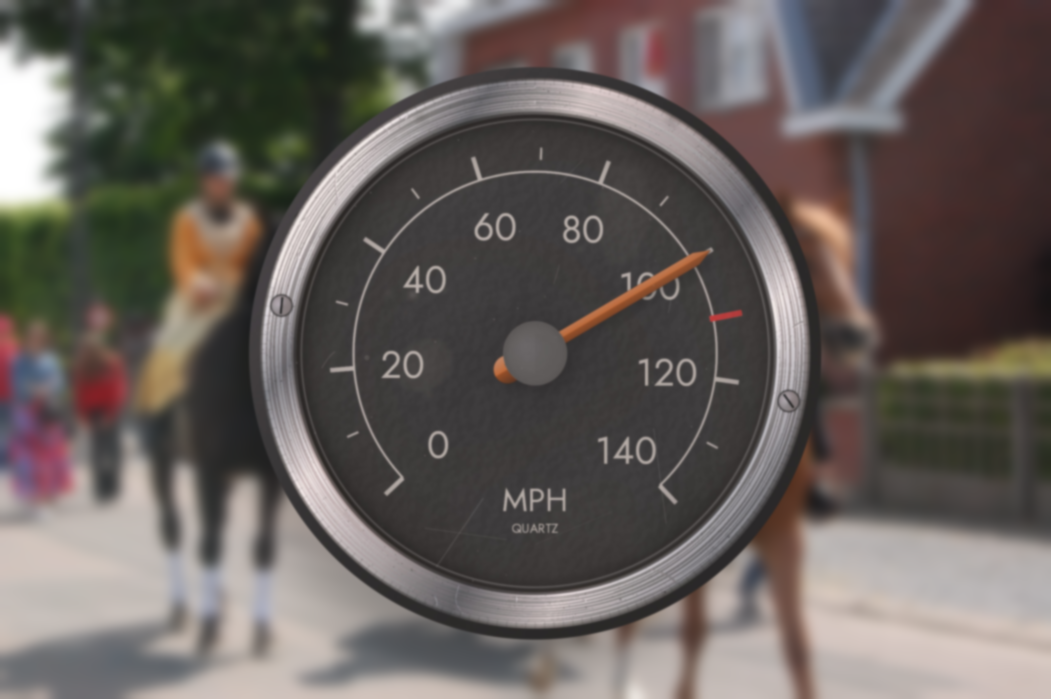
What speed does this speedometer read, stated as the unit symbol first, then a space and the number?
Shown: mph 100
